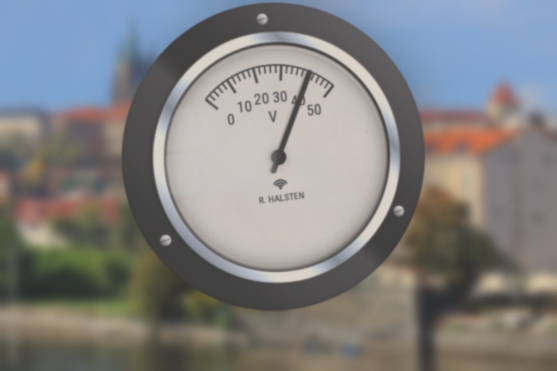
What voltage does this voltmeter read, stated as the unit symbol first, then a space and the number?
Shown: V 40
